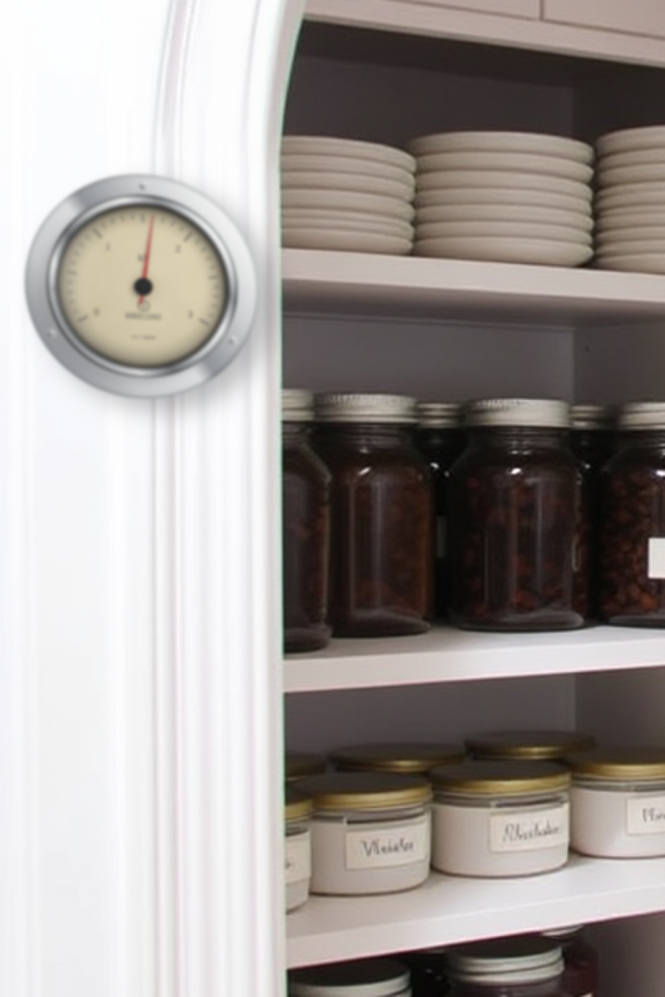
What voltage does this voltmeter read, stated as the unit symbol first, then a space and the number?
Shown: kV 1.6
